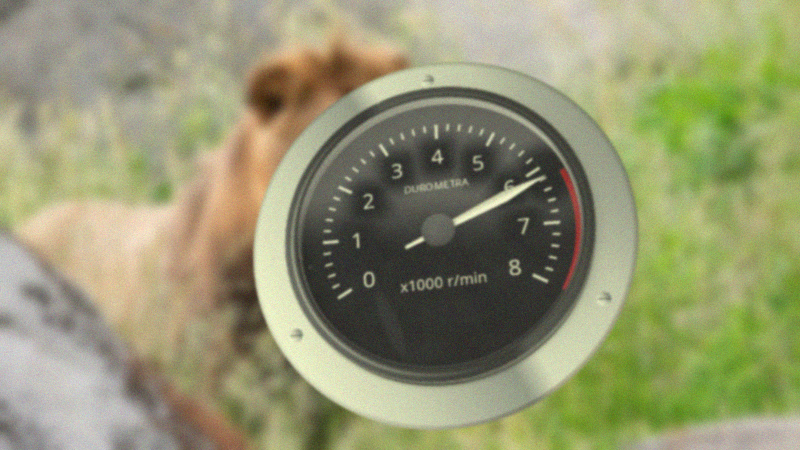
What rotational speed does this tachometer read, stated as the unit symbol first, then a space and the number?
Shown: rpm 6200
